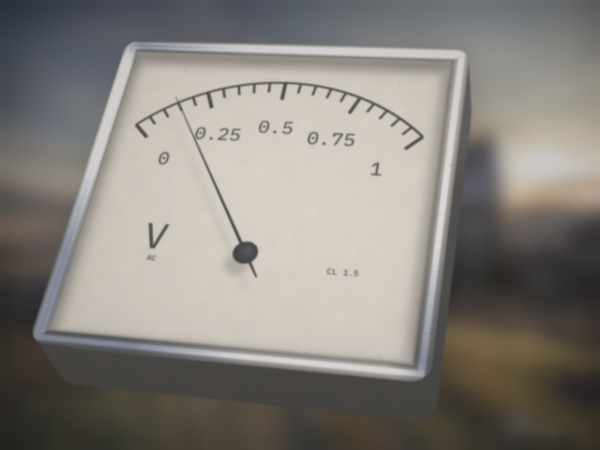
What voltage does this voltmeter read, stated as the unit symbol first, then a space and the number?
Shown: V 0.15
